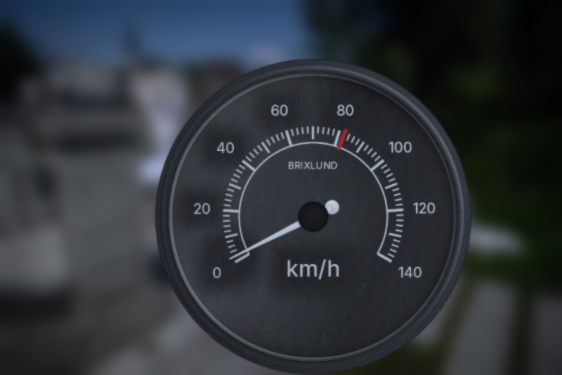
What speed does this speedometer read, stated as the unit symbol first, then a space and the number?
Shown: km/h 2
